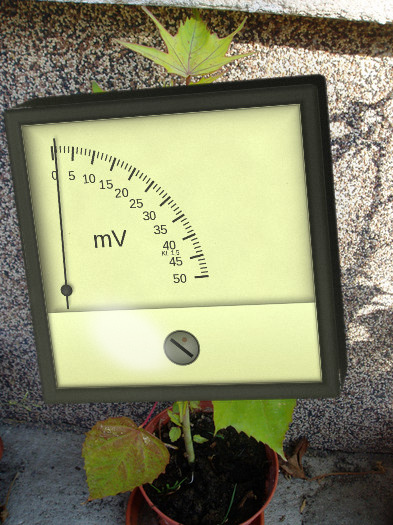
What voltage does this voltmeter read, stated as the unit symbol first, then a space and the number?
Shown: mV 1
